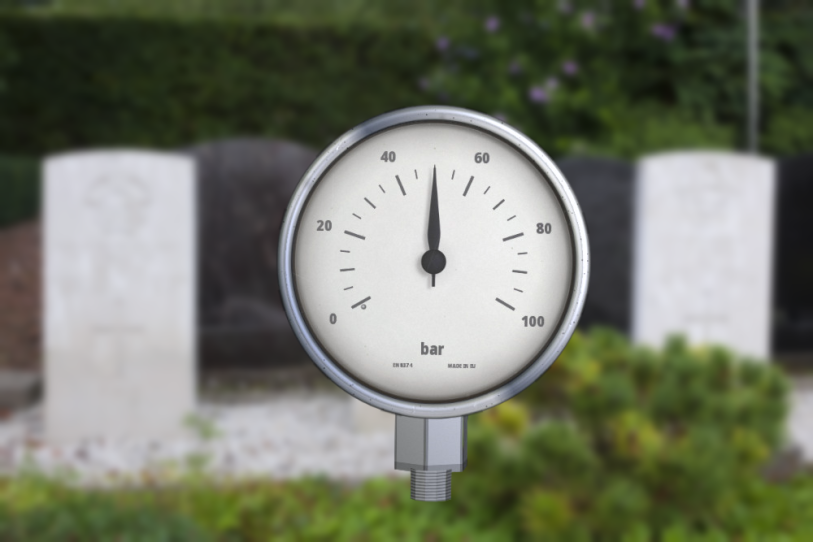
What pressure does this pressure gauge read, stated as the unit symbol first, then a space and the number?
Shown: bar 50
